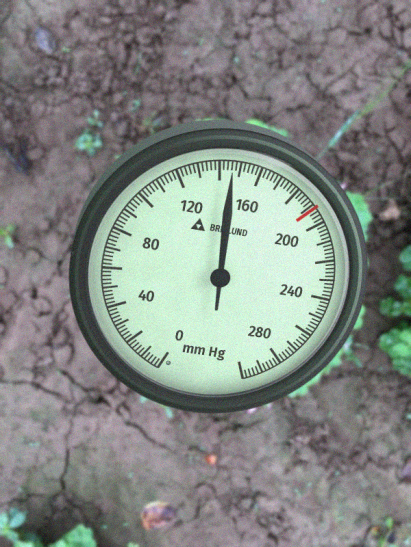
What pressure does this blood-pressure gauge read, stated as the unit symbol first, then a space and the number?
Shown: mmHg 146
